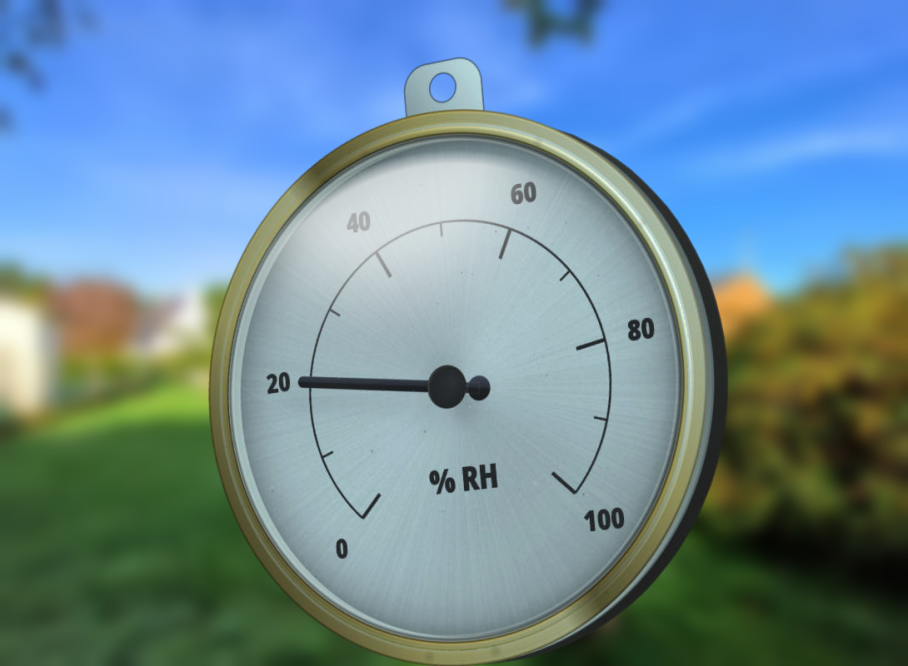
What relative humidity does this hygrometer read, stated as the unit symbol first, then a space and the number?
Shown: % 20
